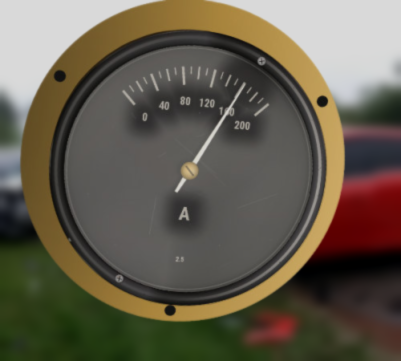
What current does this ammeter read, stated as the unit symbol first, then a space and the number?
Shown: A 160
